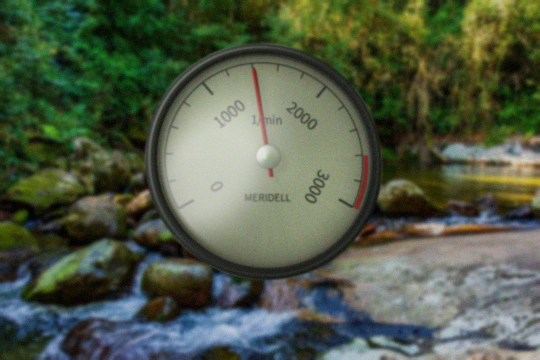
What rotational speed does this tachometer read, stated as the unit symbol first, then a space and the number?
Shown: rpm 1400
